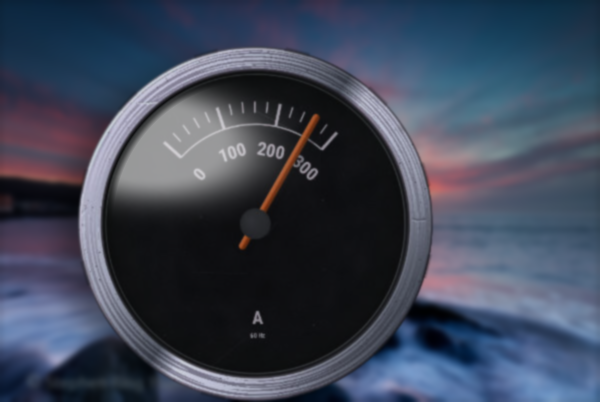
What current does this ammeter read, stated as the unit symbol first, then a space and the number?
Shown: A 260
